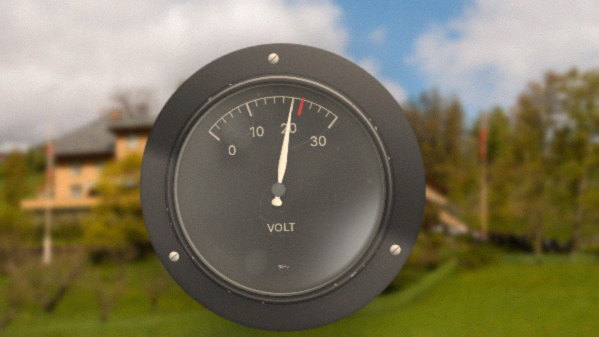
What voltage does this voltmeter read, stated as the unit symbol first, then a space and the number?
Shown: V 20
